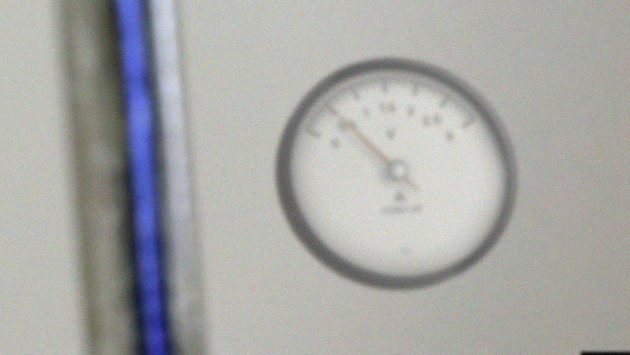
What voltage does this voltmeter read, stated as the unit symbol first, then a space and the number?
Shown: V 0.5
